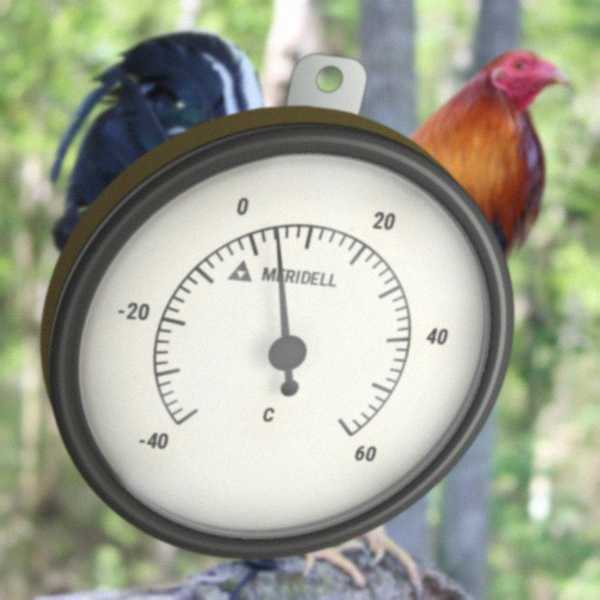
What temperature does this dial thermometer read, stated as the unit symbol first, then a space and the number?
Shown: °C 4
